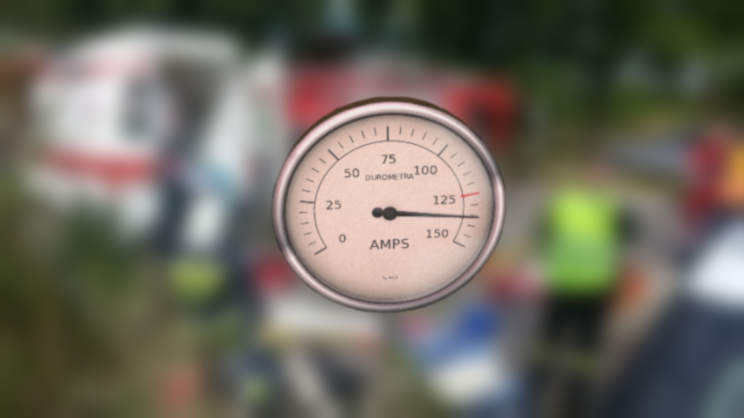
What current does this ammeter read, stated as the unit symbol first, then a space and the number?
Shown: A 135
